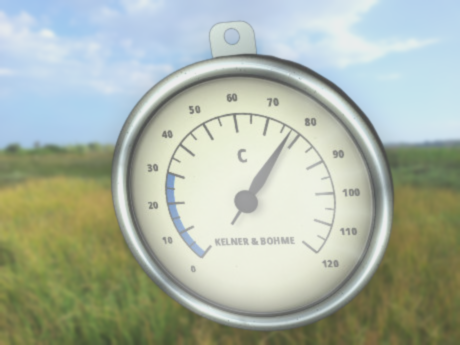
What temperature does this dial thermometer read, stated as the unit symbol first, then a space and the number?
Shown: °C 77.5
